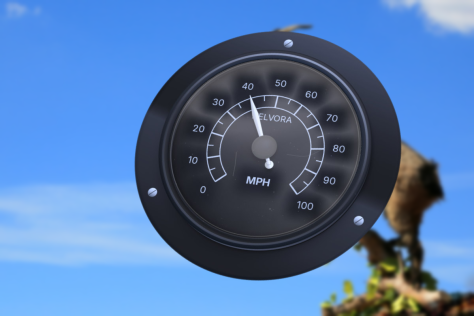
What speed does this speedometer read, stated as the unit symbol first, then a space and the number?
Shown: mph 40
